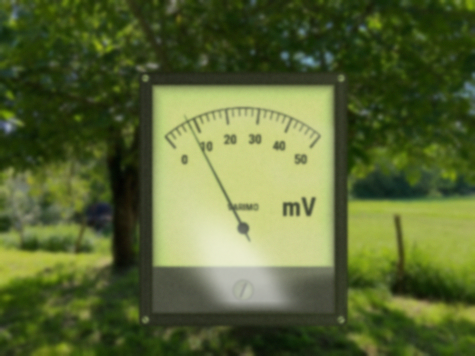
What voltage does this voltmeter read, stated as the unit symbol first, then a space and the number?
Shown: mV 8
